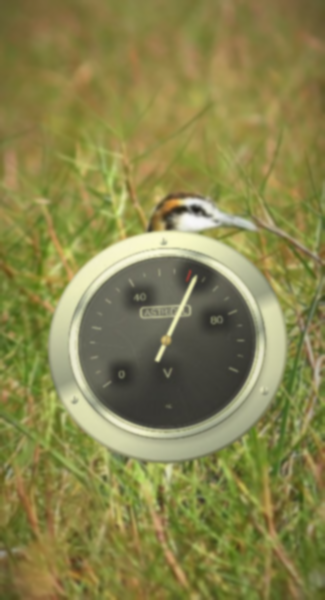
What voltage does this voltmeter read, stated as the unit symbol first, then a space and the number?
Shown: V 62.5
